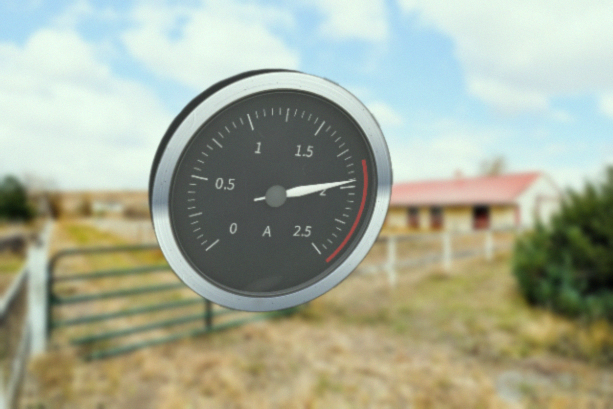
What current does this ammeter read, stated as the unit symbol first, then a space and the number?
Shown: A 1.95
